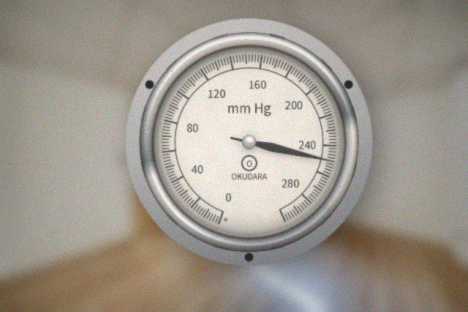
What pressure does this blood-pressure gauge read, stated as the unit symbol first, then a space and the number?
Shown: mmHg 250
